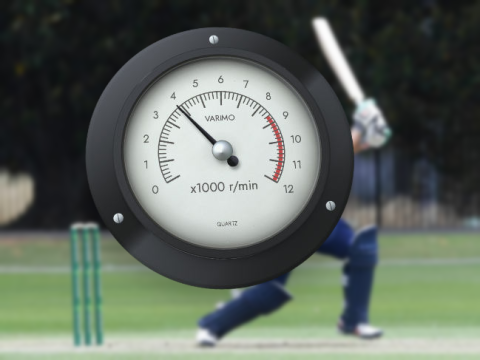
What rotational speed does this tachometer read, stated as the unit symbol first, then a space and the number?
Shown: rpm 3800
